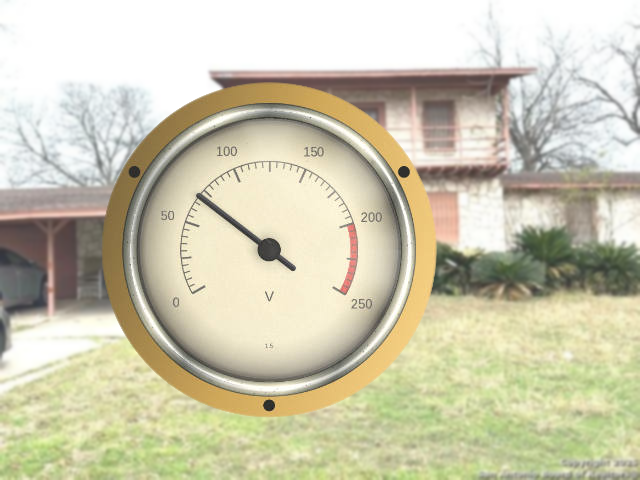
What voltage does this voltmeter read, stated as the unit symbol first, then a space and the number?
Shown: V 70
